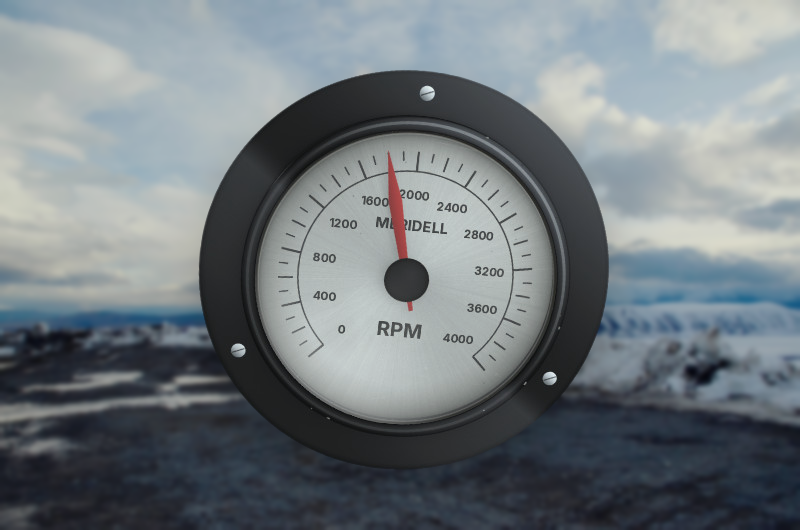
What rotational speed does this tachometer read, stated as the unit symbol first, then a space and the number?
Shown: rpm 1800
